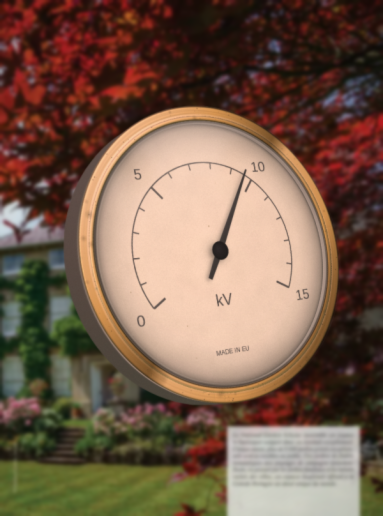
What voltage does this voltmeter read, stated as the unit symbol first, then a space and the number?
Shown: kV 9.5
